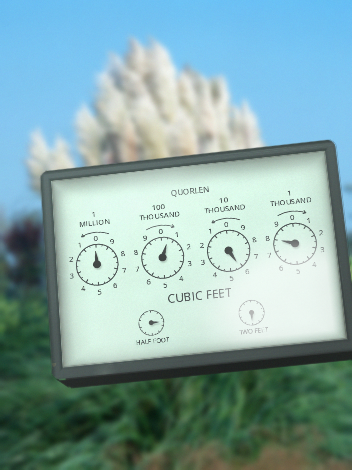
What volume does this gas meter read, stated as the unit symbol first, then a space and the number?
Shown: ft³ 5800
